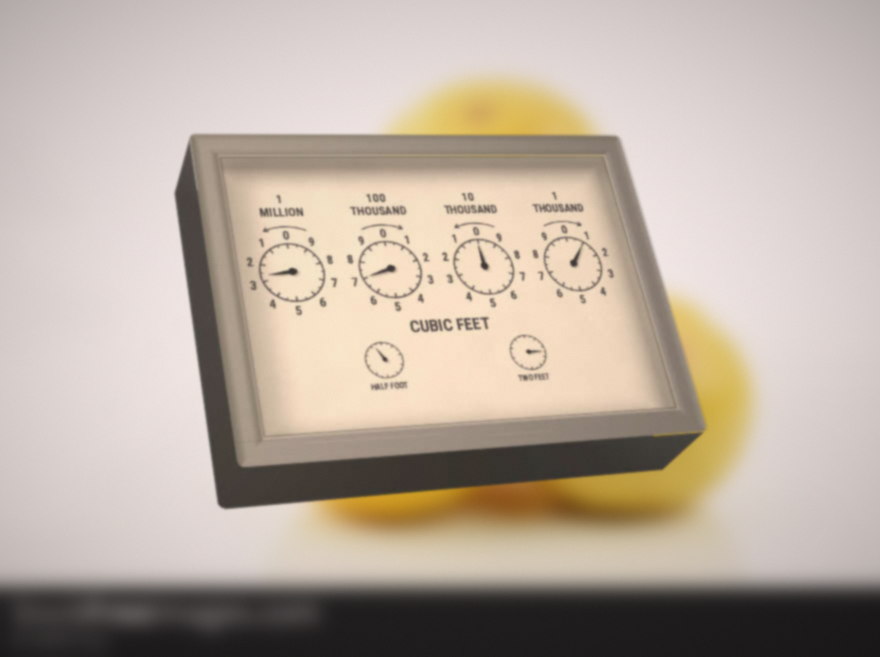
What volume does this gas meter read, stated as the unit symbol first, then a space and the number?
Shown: ft³ 270100
